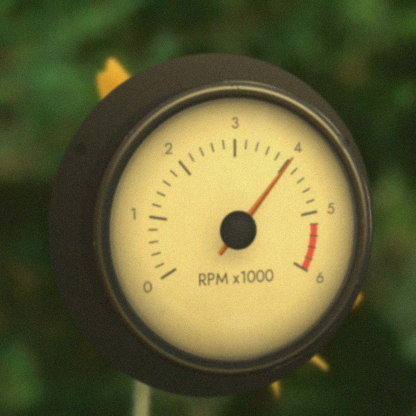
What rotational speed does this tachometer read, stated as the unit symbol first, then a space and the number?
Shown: rpm 4000
